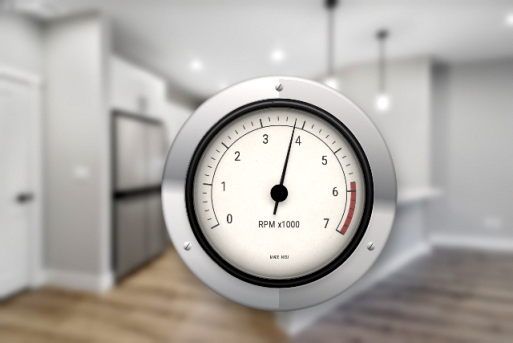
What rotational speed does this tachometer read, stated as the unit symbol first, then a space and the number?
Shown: rpm 3800
